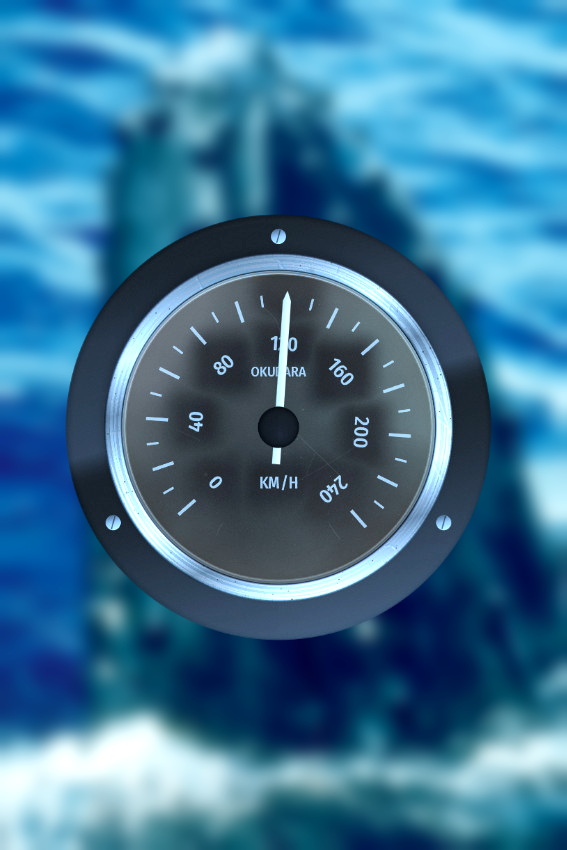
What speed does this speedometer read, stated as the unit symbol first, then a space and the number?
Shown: km/h 120
